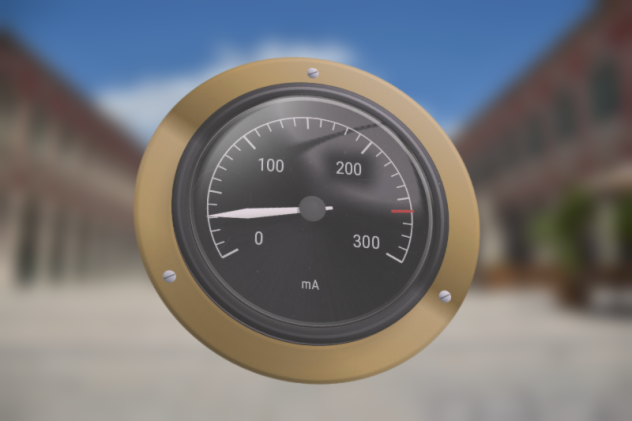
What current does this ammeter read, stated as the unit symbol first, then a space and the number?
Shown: mA 30
